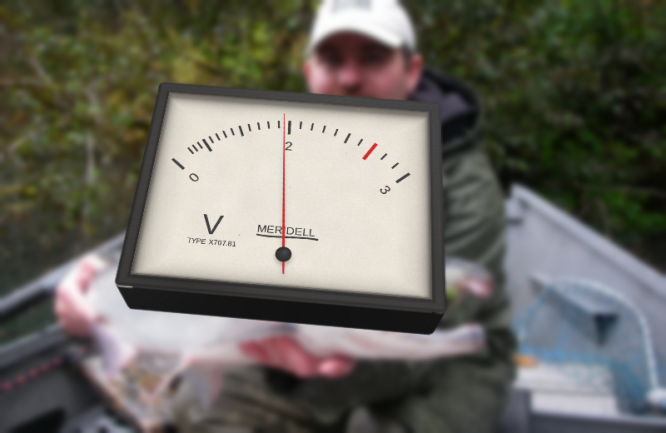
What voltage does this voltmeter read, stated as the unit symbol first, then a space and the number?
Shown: V 1.95
